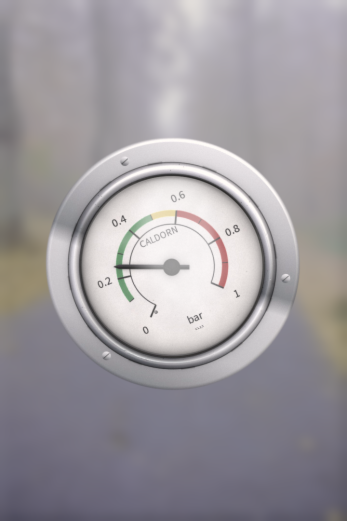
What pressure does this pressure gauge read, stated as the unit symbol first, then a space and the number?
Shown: bar 0.25
